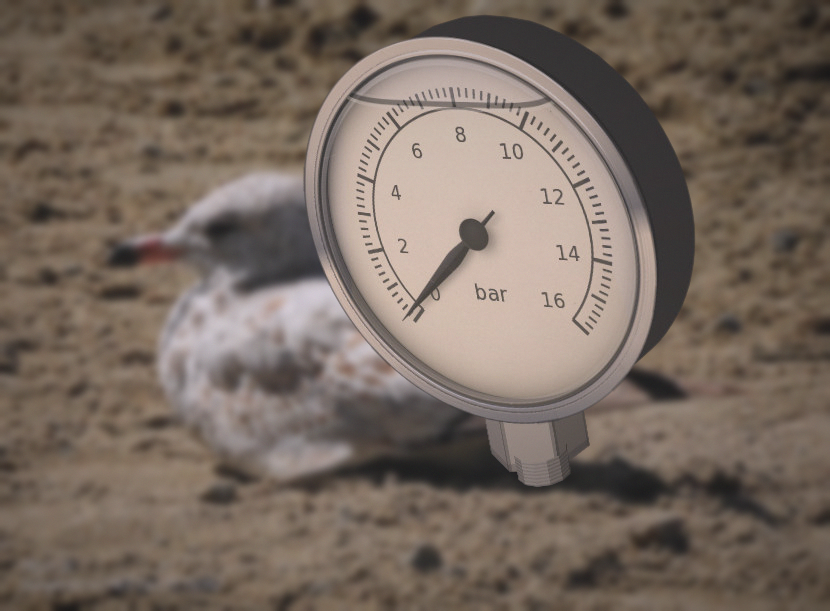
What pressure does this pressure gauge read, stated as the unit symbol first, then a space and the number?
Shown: bar 0.2
